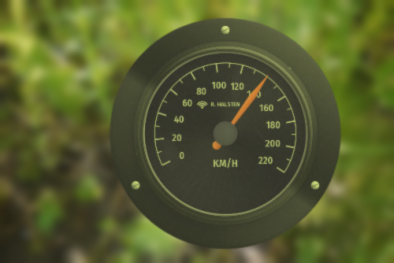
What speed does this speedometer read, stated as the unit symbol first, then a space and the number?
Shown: km/h 140
